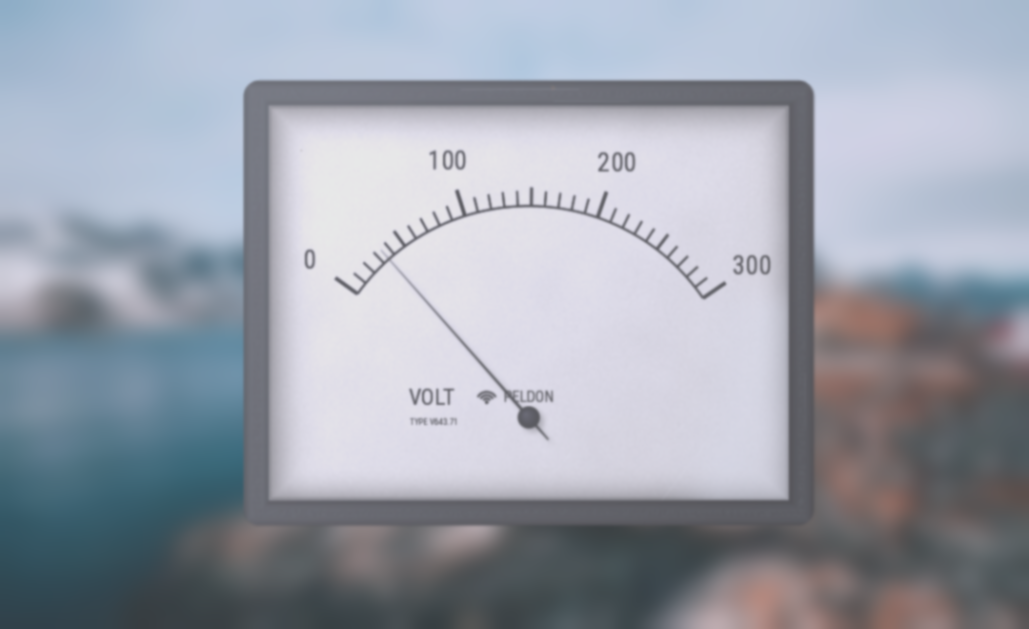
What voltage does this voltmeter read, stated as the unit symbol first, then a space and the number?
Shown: V 35
